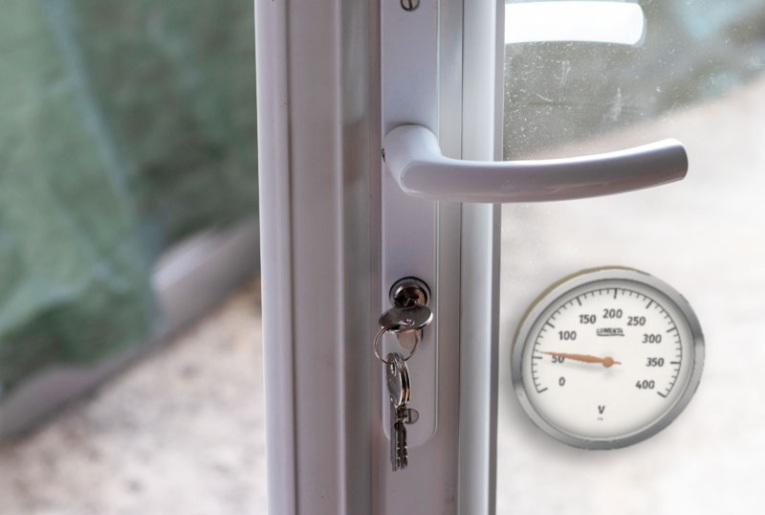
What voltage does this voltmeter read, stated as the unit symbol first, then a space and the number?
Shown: V 60
